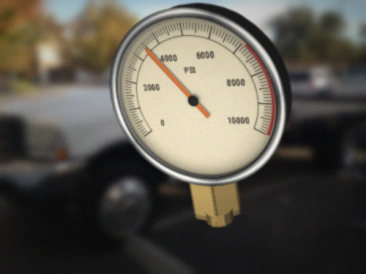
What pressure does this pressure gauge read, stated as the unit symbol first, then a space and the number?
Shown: psi 3500
